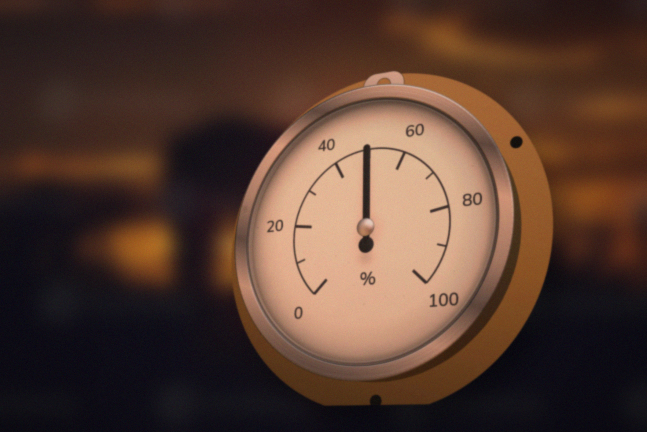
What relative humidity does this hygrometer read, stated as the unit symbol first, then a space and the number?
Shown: % 50
